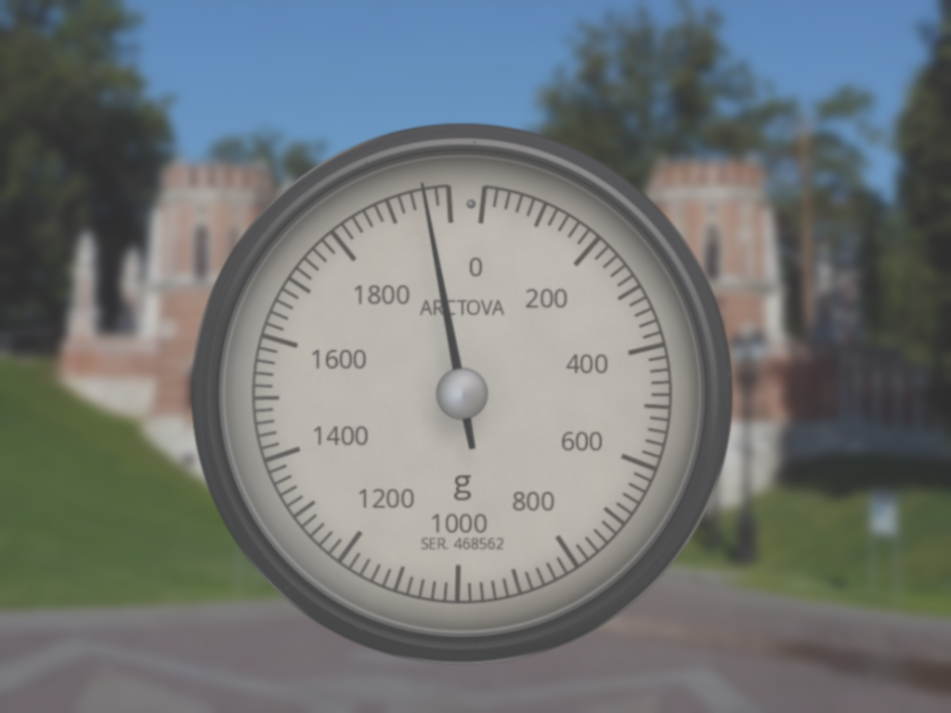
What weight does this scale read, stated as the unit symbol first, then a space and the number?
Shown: g 1960
